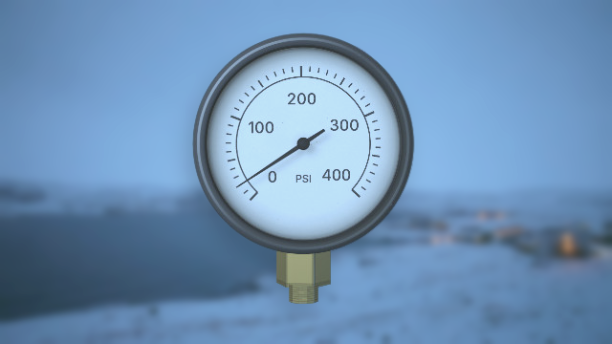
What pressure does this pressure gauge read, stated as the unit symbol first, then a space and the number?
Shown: psi 20
